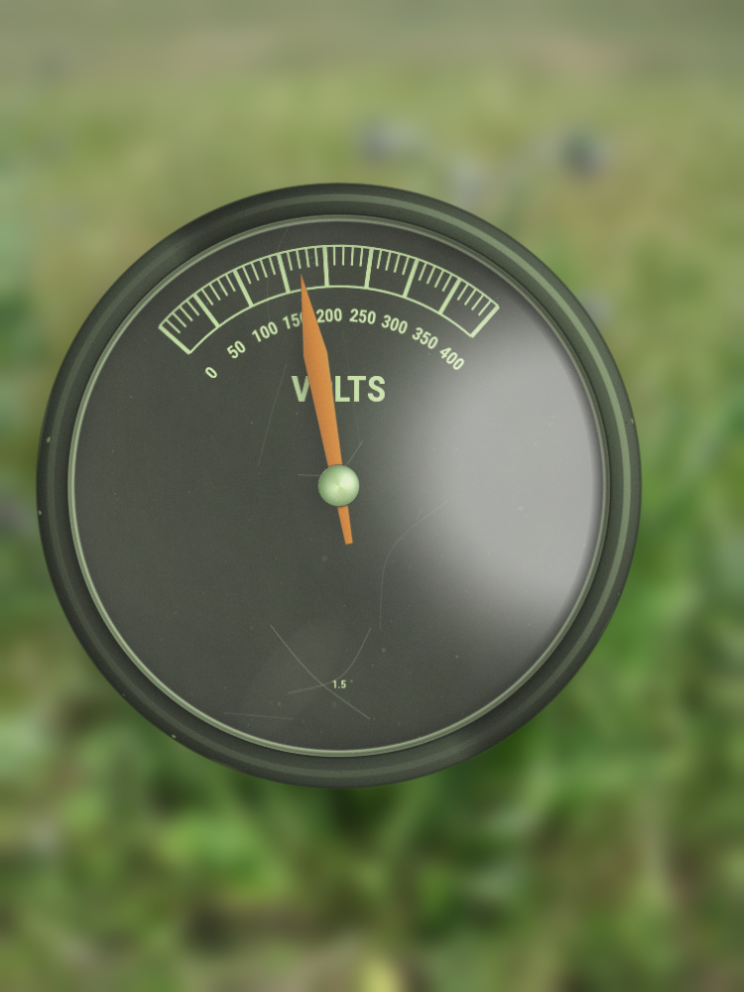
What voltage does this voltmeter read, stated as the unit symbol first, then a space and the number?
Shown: V 170
